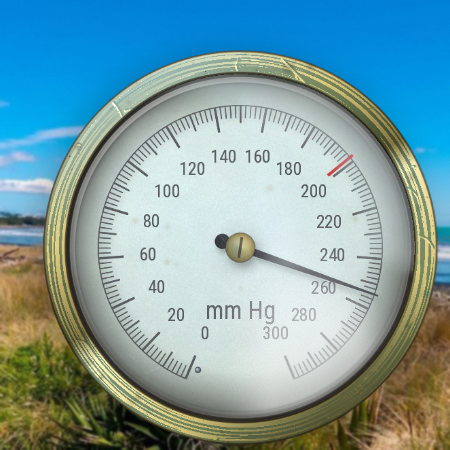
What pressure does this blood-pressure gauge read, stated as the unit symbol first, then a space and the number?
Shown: mmHg 254
